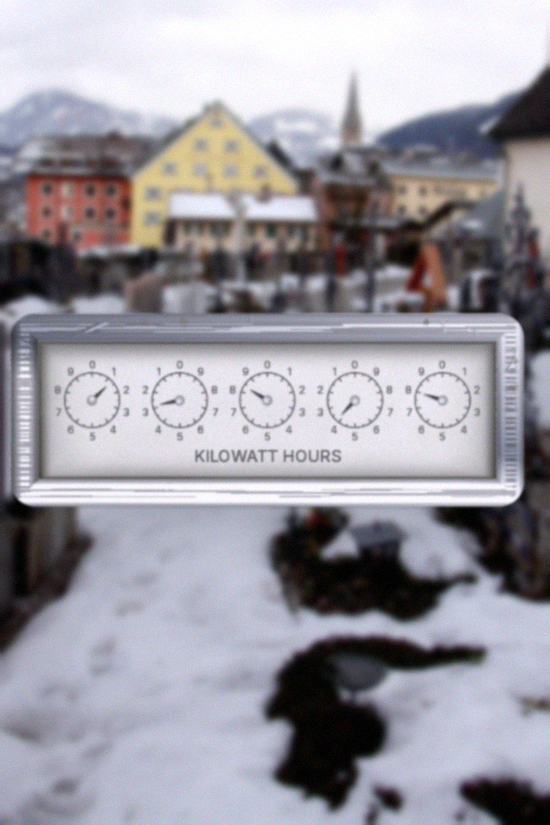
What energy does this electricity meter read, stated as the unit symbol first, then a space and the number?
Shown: kWh 12838
